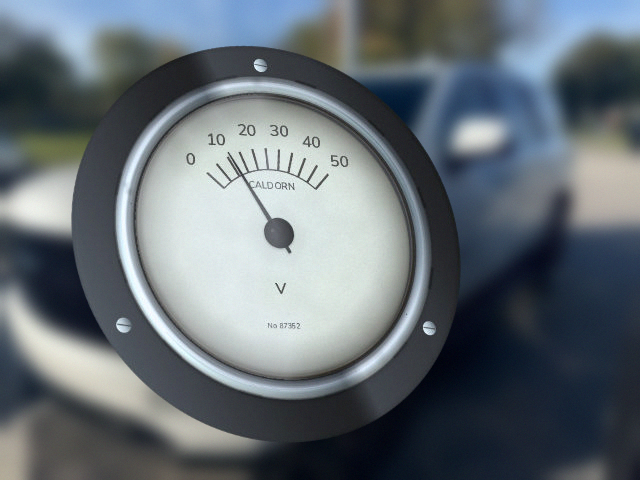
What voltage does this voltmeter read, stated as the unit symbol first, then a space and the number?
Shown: V 10
